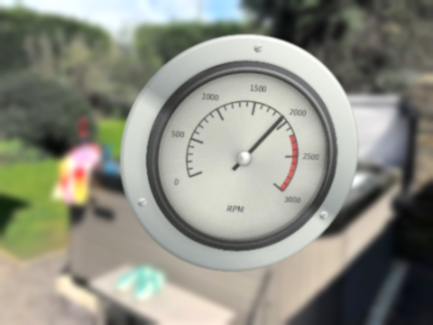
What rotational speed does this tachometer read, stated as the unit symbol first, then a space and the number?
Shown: rpm 1900
